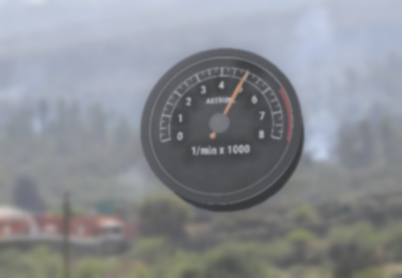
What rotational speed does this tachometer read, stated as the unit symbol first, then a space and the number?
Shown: rpm 5000
